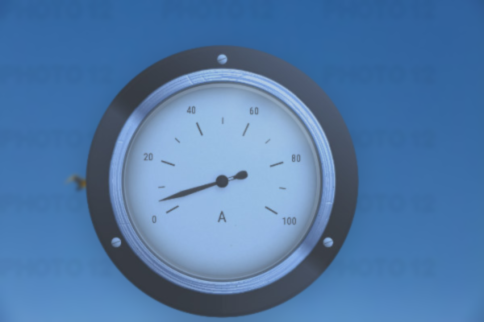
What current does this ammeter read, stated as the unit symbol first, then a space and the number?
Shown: A 5
